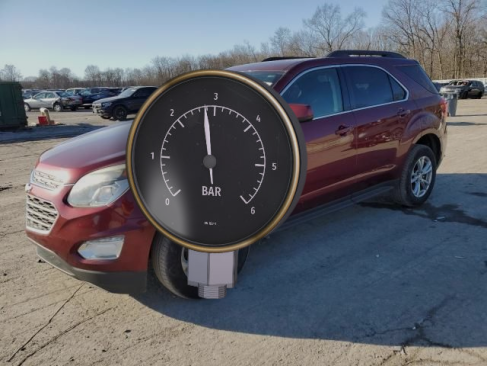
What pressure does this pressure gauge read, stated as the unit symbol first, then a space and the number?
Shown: bar 2.8
